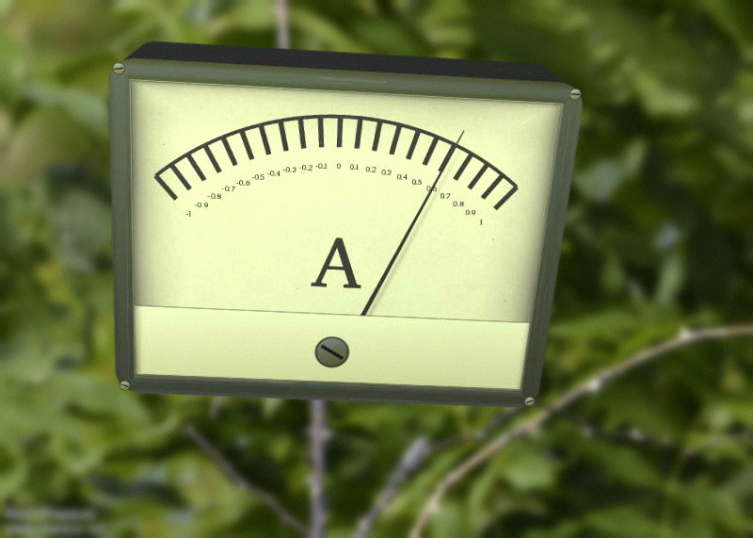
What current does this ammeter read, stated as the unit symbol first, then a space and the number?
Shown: A 0.6
